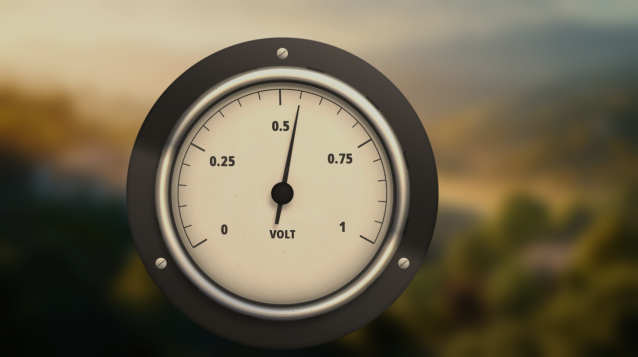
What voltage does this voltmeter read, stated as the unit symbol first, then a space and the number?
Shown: V 0.55
